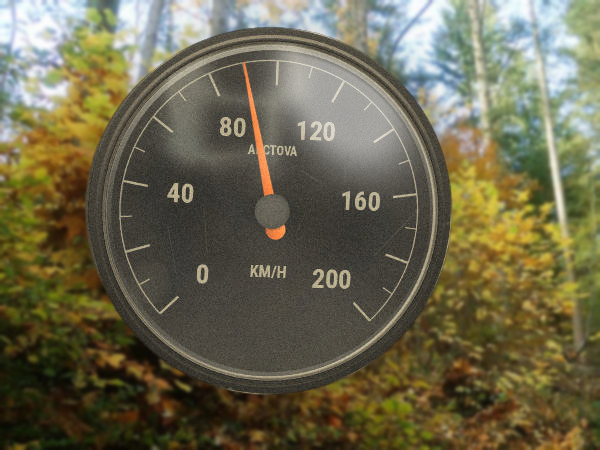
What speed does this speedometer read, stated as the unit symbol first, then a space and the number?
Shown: km/h 90
